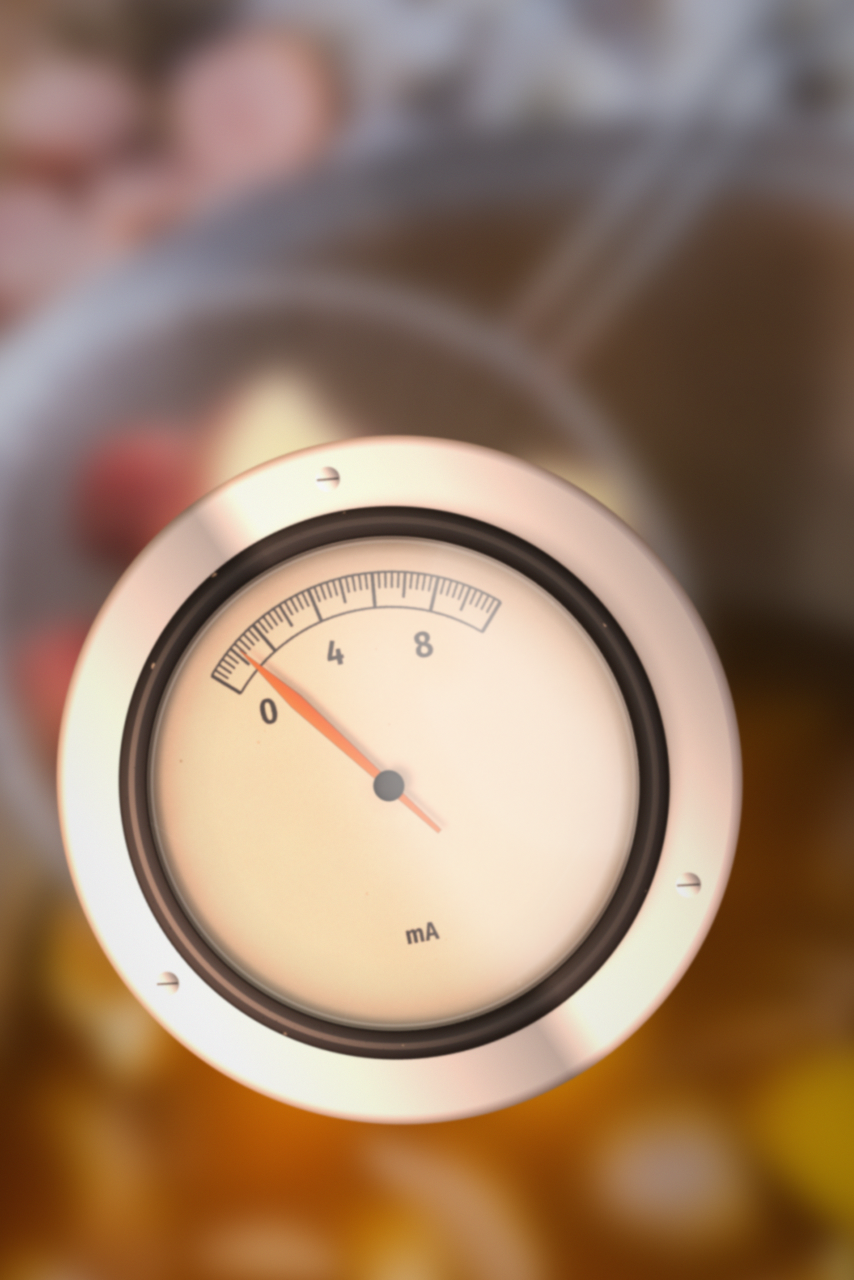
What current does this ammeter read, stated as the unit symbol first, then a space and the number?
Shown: mA 1.2
